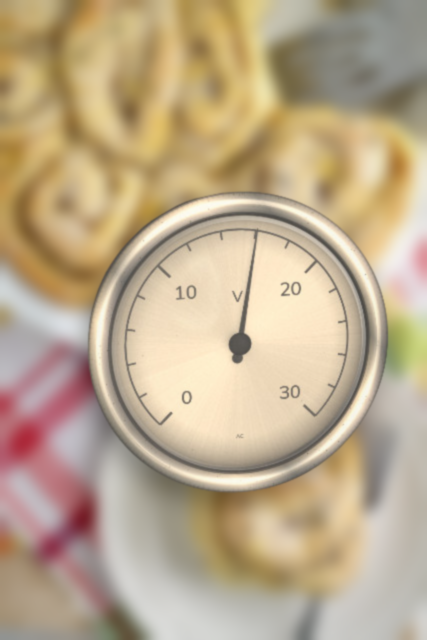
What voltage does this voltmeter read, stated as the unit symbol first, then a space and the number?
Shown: V 16
